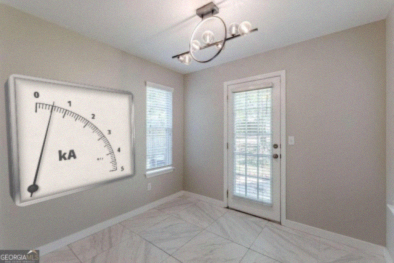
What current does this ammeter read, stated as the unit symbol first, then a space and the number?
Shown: kA 0.5
